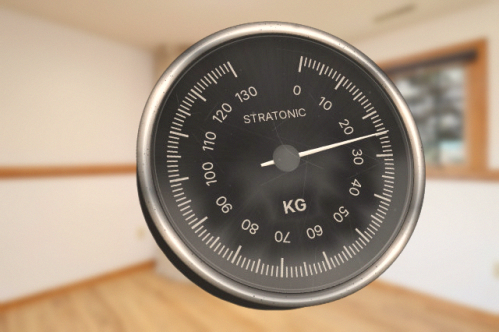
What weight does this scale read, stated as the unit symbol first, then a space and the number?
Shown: kg 25
